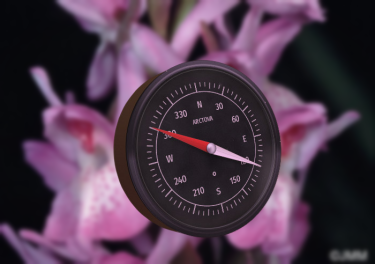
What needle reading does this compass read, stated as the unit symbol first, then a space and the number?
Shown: ° 300
